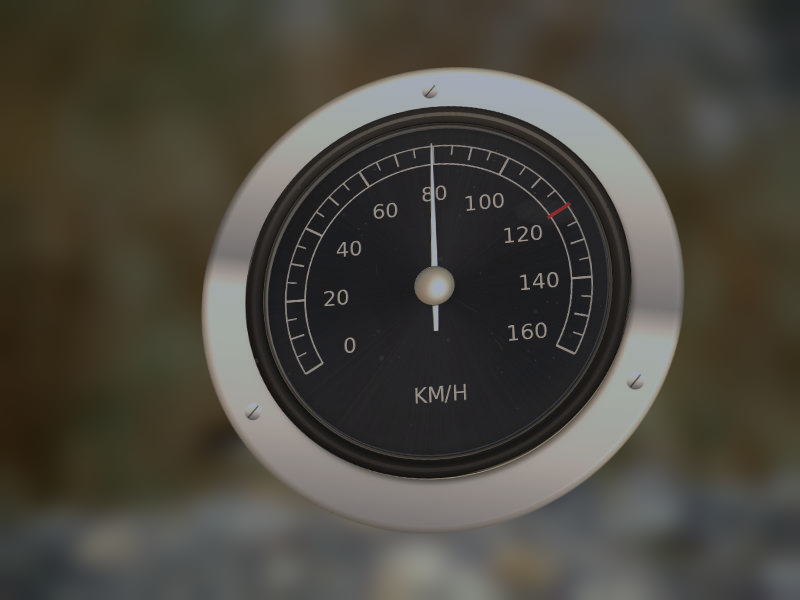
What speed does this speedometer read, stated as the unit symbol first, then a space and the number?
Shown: km/h 80
